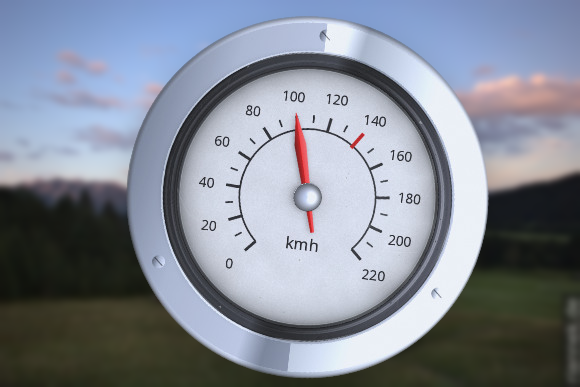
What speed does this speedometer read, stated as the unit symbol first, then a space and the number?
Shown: km/h 100
